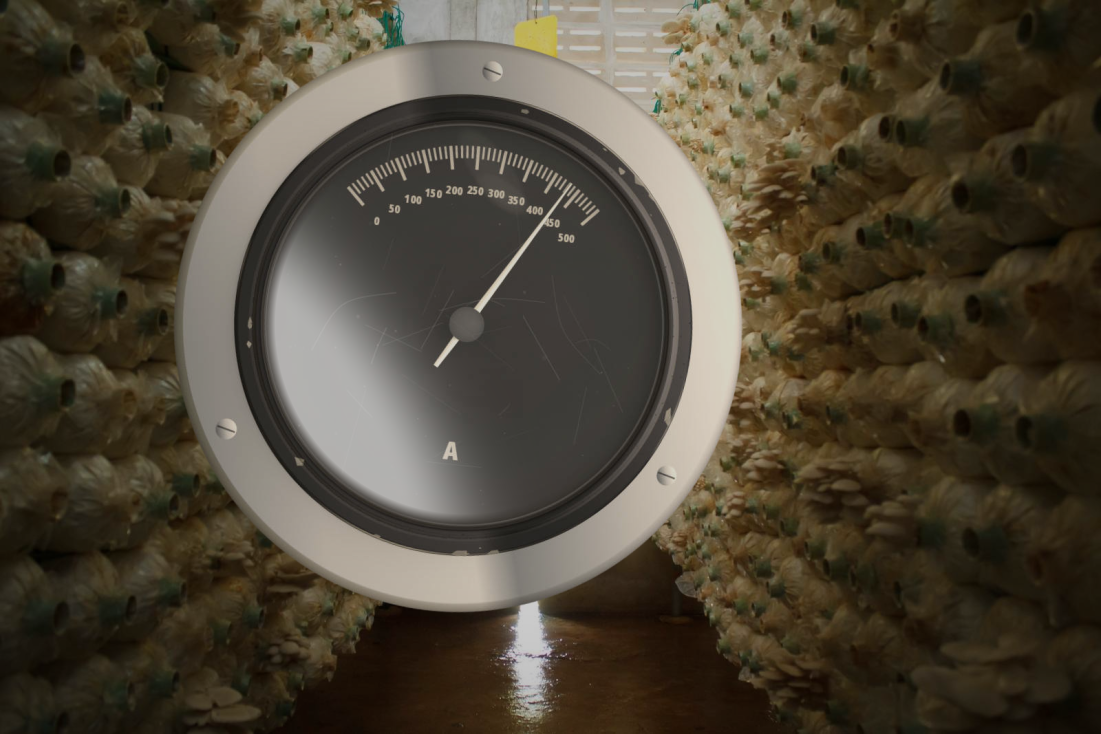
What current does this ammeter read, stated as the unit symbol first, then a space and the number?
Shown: A 430
